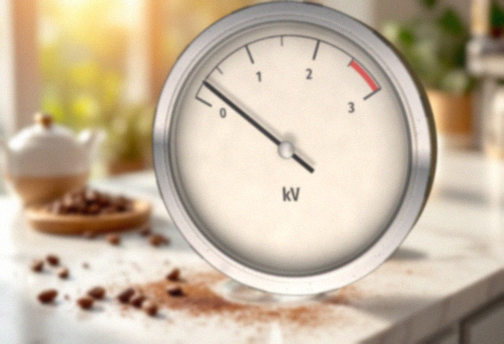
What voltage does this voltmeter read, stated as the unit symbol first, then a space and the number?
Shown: kV 0.25
